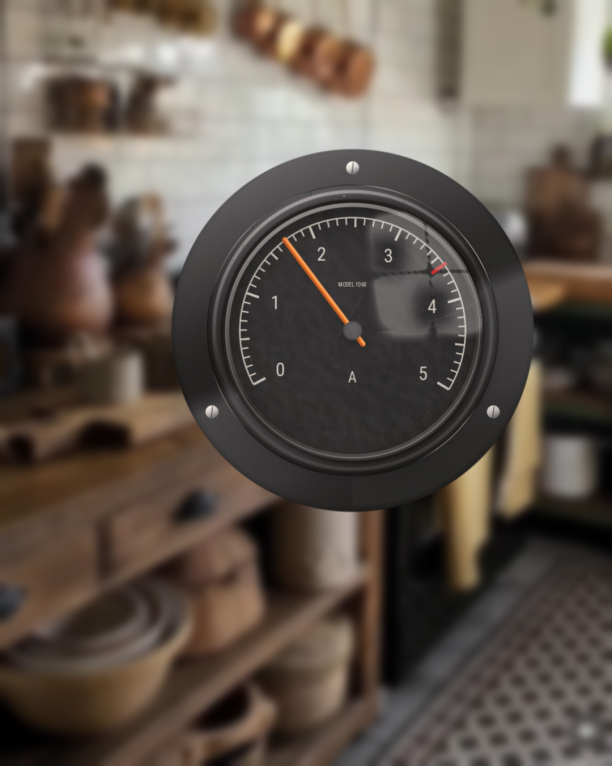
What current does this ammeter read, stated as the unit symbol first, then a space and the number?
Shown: A 1.7
